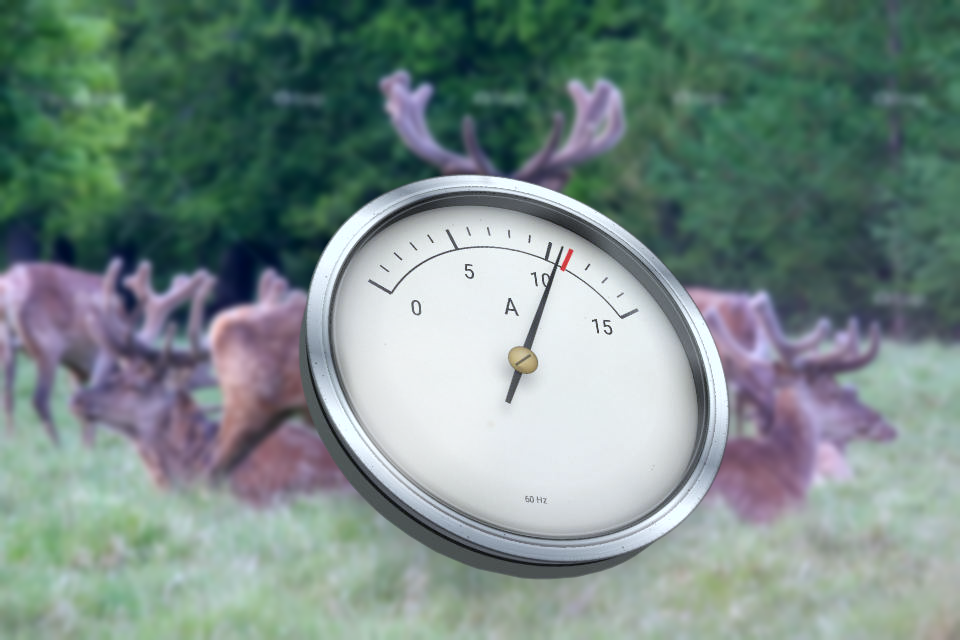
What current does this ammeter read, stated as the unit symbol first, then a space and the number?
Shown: A 10.5
